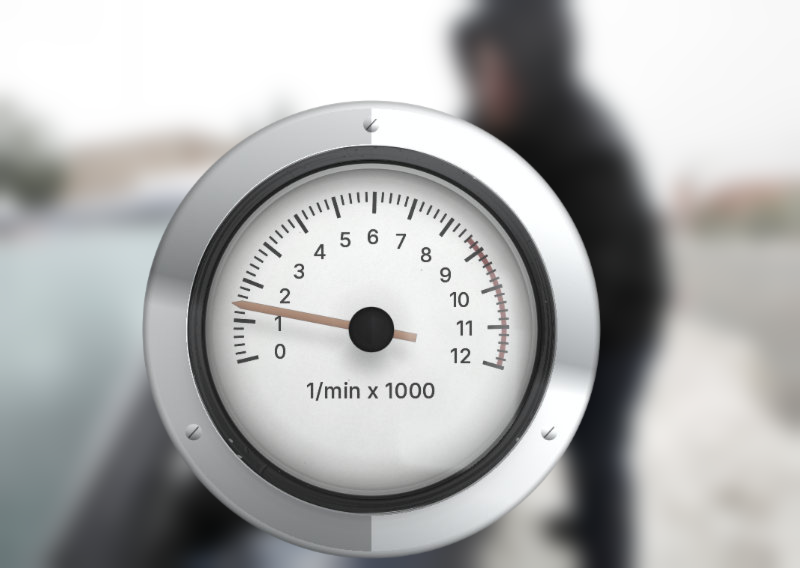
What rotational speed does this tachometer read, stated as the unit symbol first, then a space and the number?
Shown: rpm 1400
